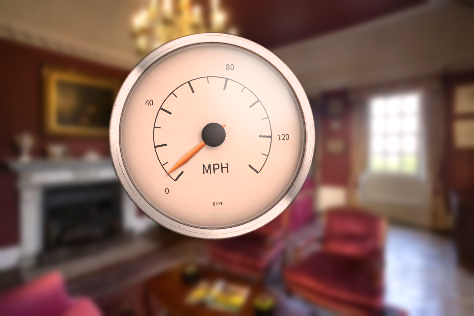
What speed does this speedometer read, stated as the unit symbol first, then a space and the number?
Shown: mph 5
